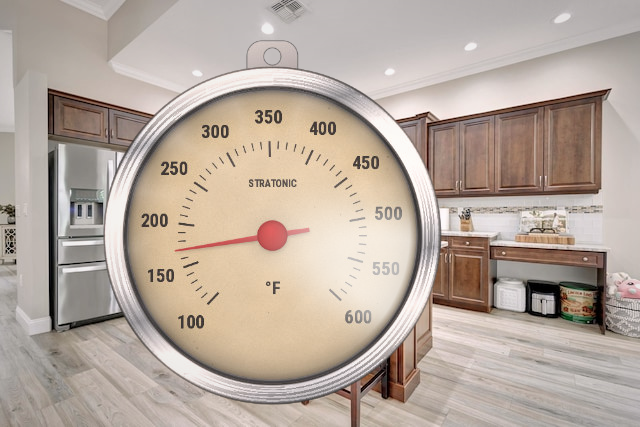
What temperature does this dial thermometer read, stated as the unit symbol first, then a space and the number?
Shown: °F 170
